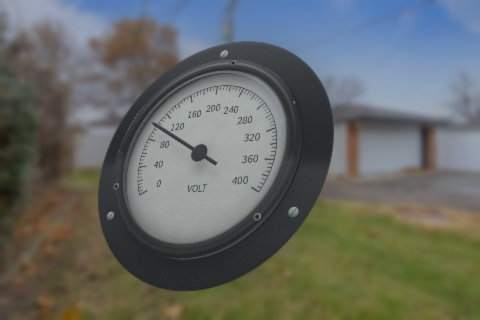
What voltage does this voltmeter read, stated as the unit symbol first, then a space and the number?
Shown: V 100
